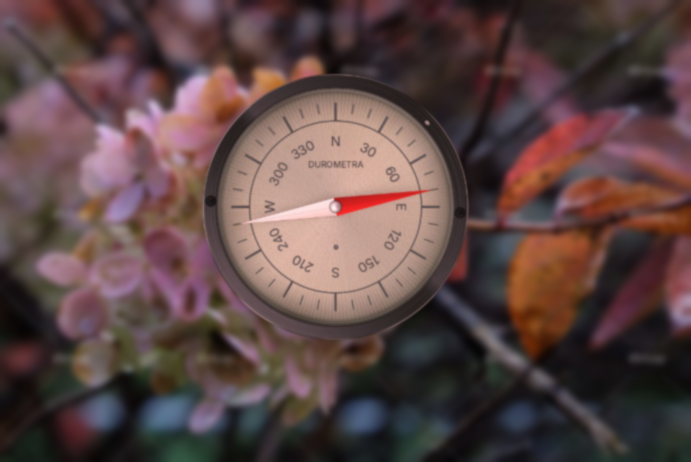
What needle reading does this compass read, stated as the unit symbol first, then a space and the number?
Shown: ° 80
